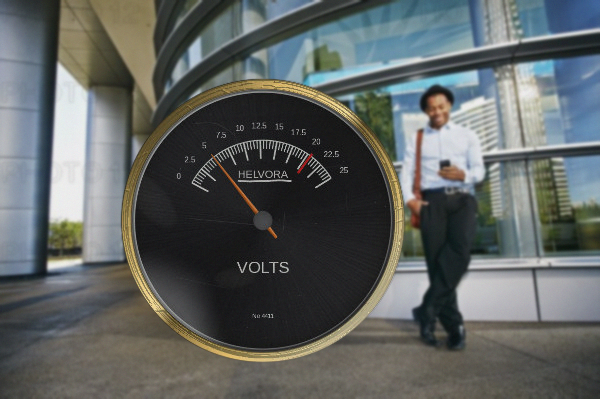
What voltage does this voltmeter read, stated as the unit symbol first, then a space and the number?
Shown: V 5
